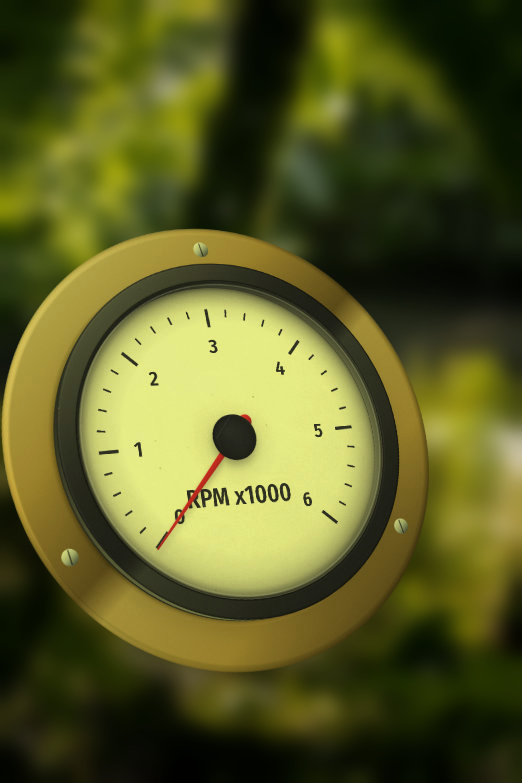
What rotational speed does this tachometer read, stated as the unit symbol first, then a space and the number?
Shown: rpm 0
